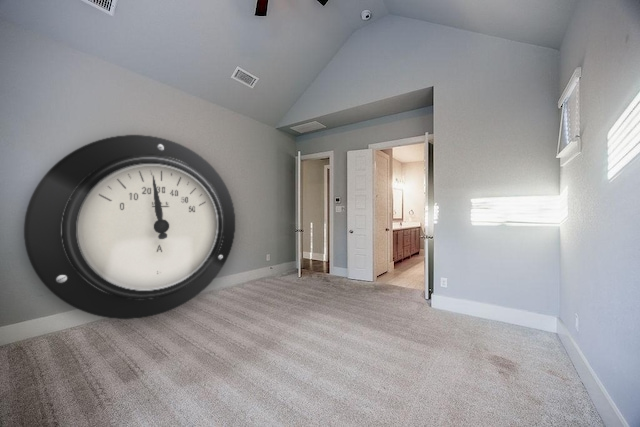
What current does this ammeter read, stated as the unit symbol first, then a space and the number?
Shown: A 25
